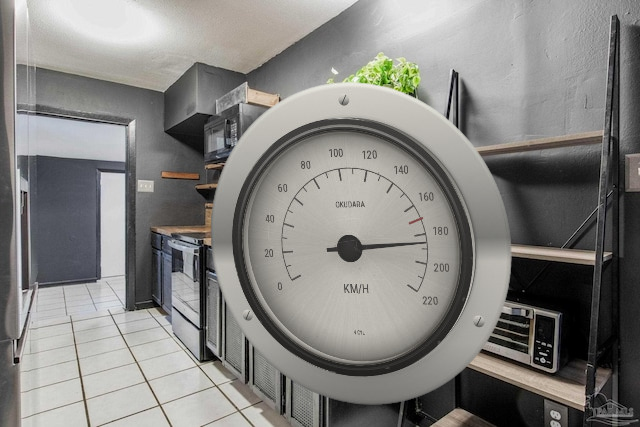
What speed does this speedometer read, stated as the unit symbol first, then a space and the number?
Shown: km/h 185
